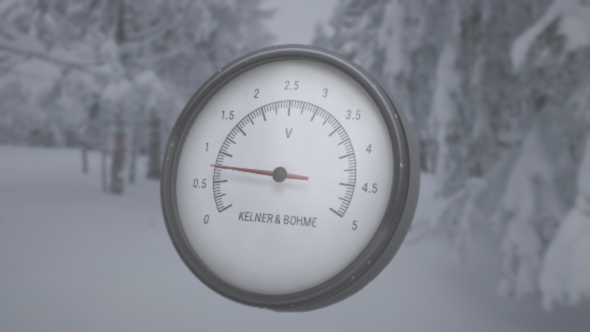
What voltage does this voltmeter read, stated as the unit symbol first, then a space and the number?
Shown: V 0.75
